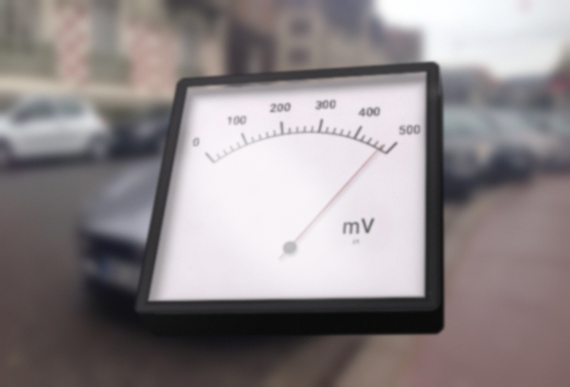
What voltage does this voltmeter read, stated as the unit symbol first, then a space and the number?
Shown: mV 480
